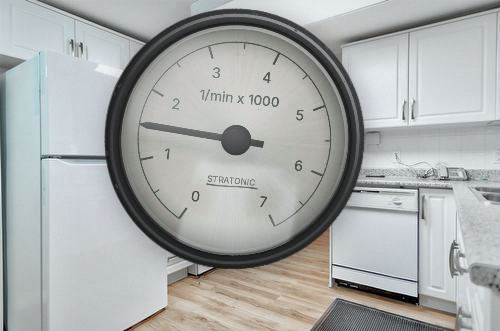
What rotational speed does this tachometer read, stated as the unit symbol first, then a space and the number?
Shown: rpm 1500
